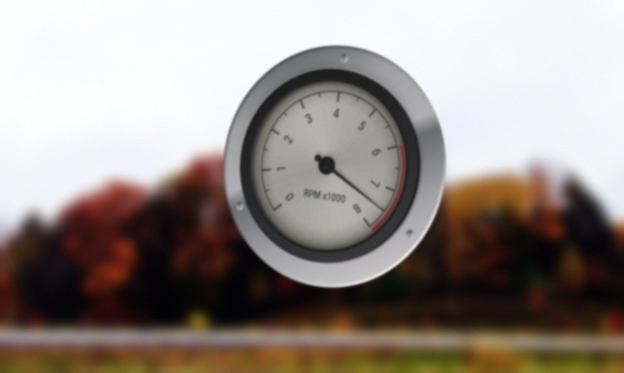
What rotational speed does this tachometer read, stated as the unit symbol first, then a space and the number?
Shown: rpm 7500
